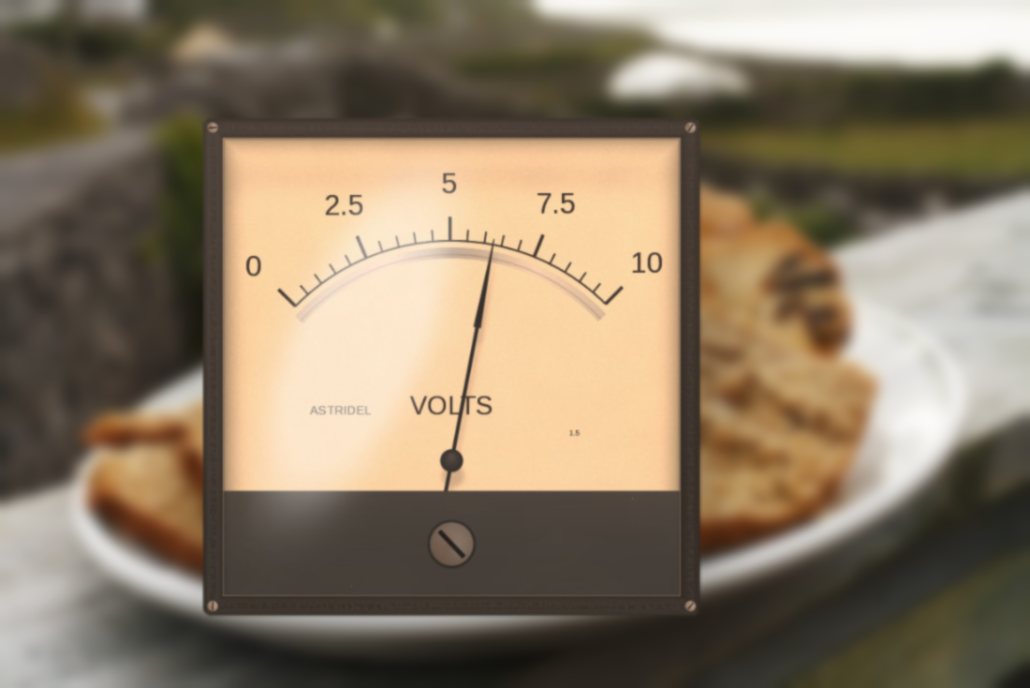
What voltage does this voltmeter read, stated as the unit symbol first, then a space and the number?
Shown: V 6.25
